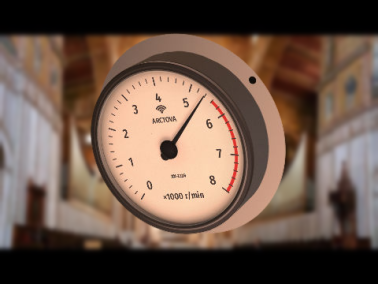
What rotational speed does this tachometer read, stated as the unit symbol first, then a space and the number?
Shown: rpm 5400
